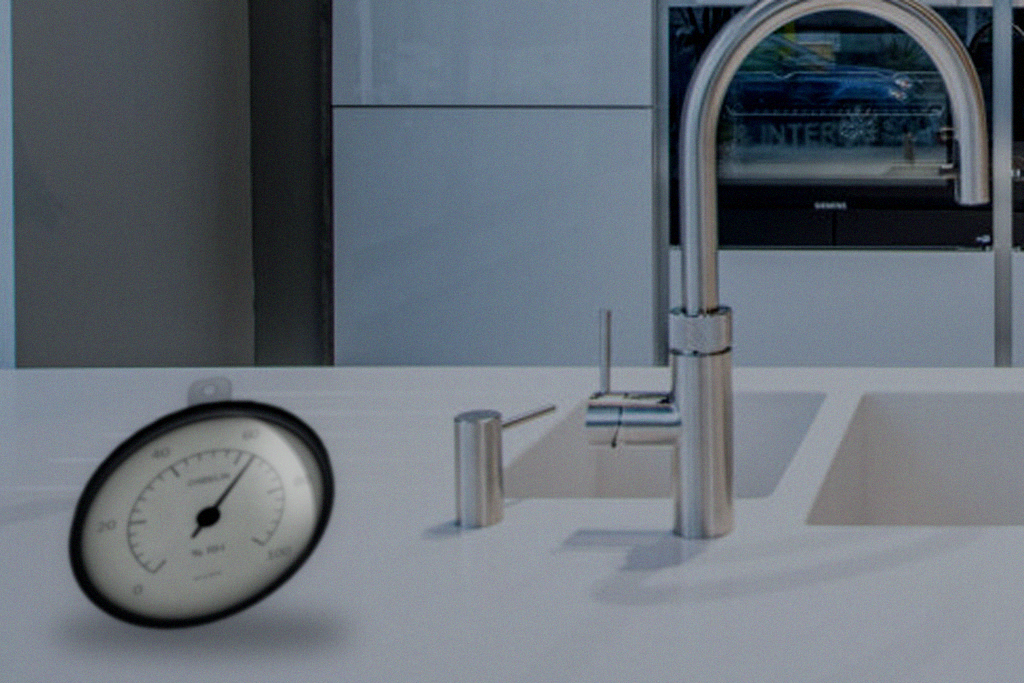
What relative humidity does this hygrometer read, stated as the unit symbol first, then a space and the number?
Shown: % 64
